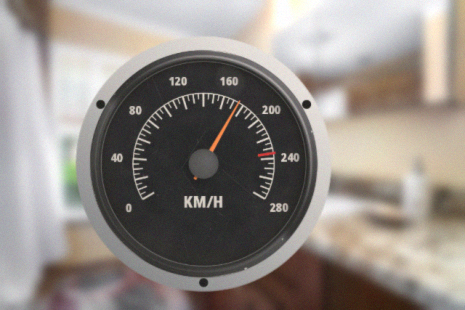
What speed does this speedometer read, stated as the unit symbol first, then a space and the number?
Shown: km/h 175
